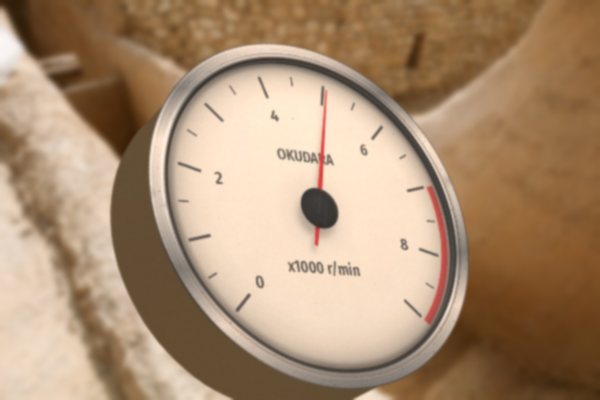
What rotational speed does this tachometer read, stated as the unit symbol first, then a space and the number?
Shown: rpm 5000
